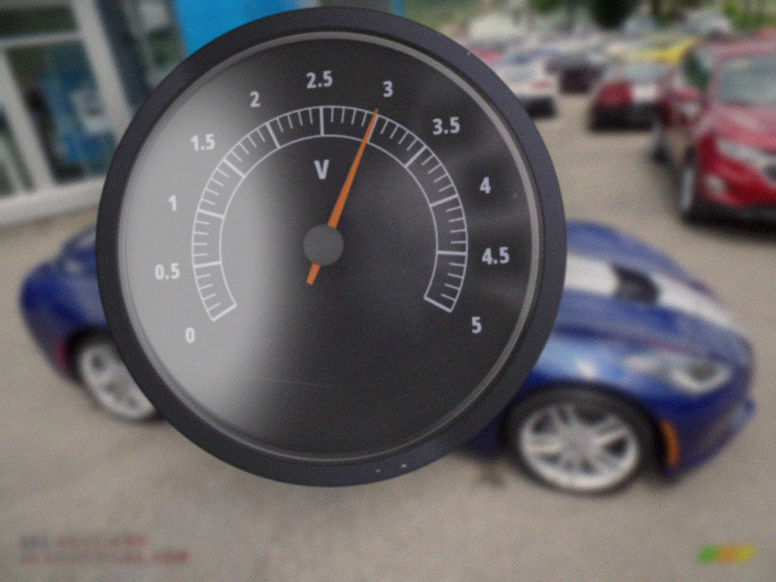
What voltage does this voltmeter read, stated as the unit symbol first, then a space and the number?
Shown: V 3
